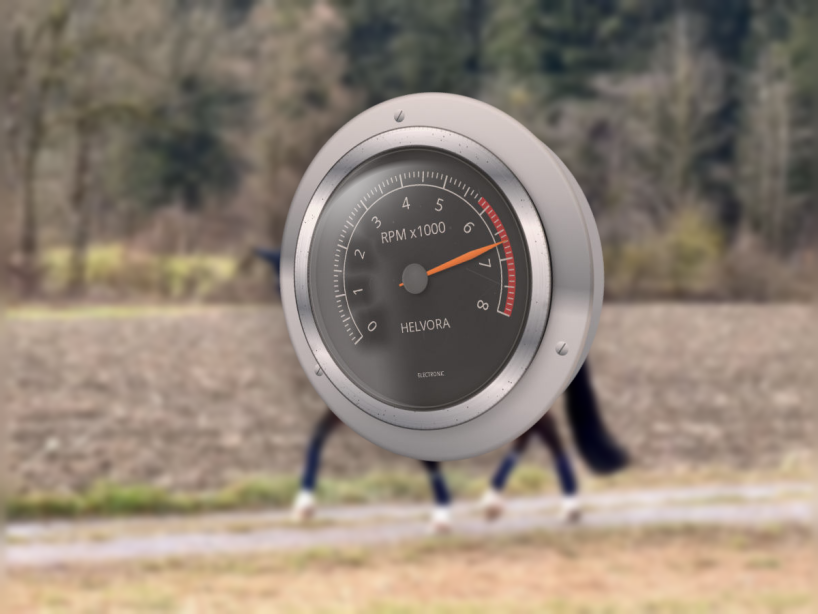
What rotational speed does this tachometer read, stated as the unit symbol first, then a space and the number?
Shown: rpm 6700
